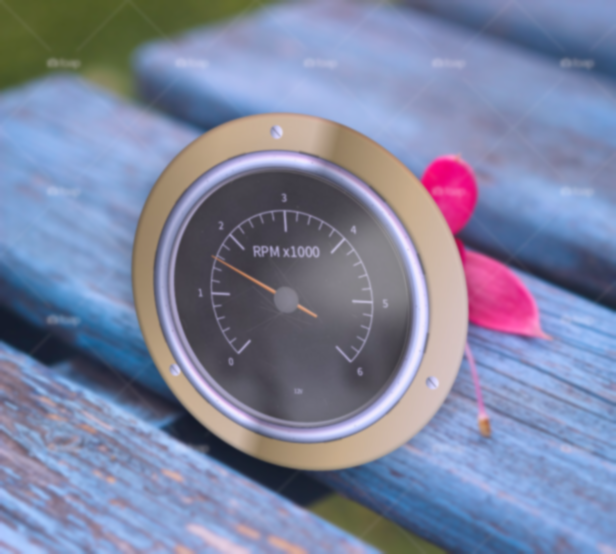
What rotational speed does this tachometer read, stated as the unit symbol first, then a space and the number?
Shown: rpm 1600
